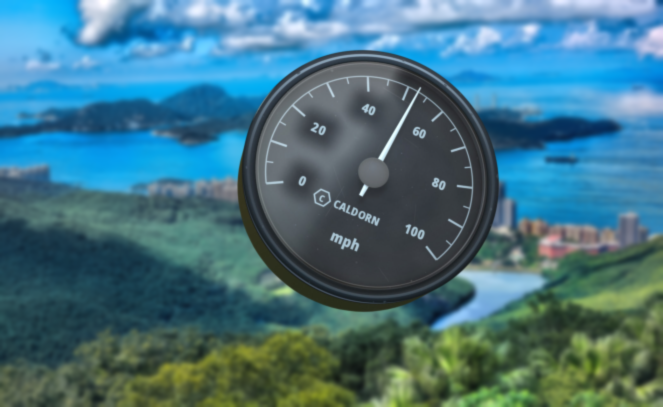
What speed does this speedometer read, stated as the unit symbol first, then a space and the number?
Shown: mph 52.5
